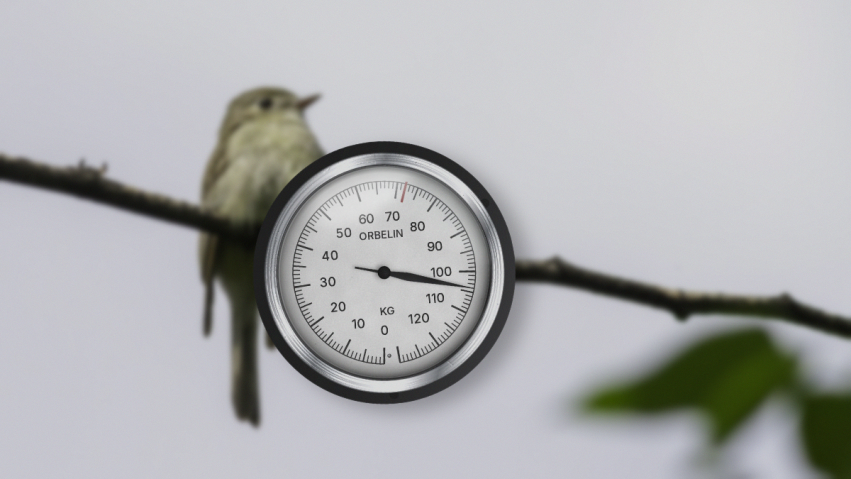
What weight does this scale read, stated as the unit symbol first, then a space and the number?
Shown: kg 104
